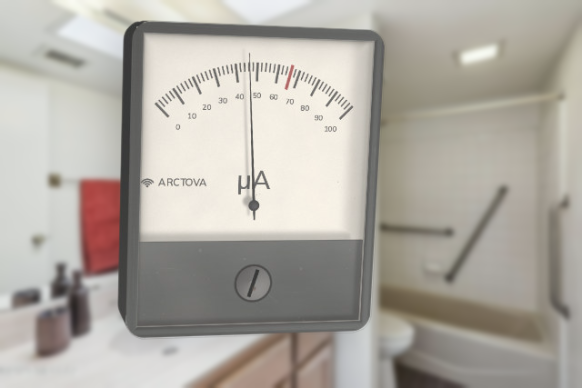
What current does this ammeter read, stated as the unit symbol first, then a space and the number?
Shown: µA 46
